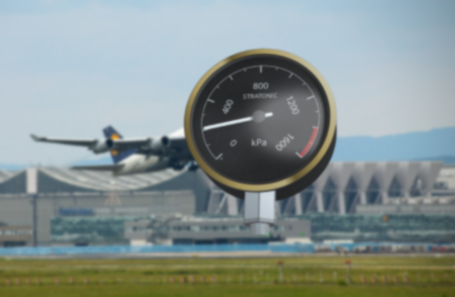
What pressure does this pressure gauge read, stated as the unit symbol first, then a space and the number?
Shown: kPa 200
